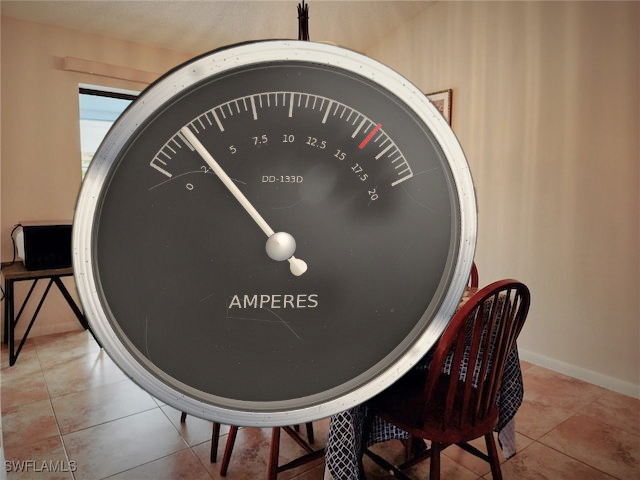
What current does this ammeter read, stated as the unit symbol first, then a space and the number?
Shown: A 3
